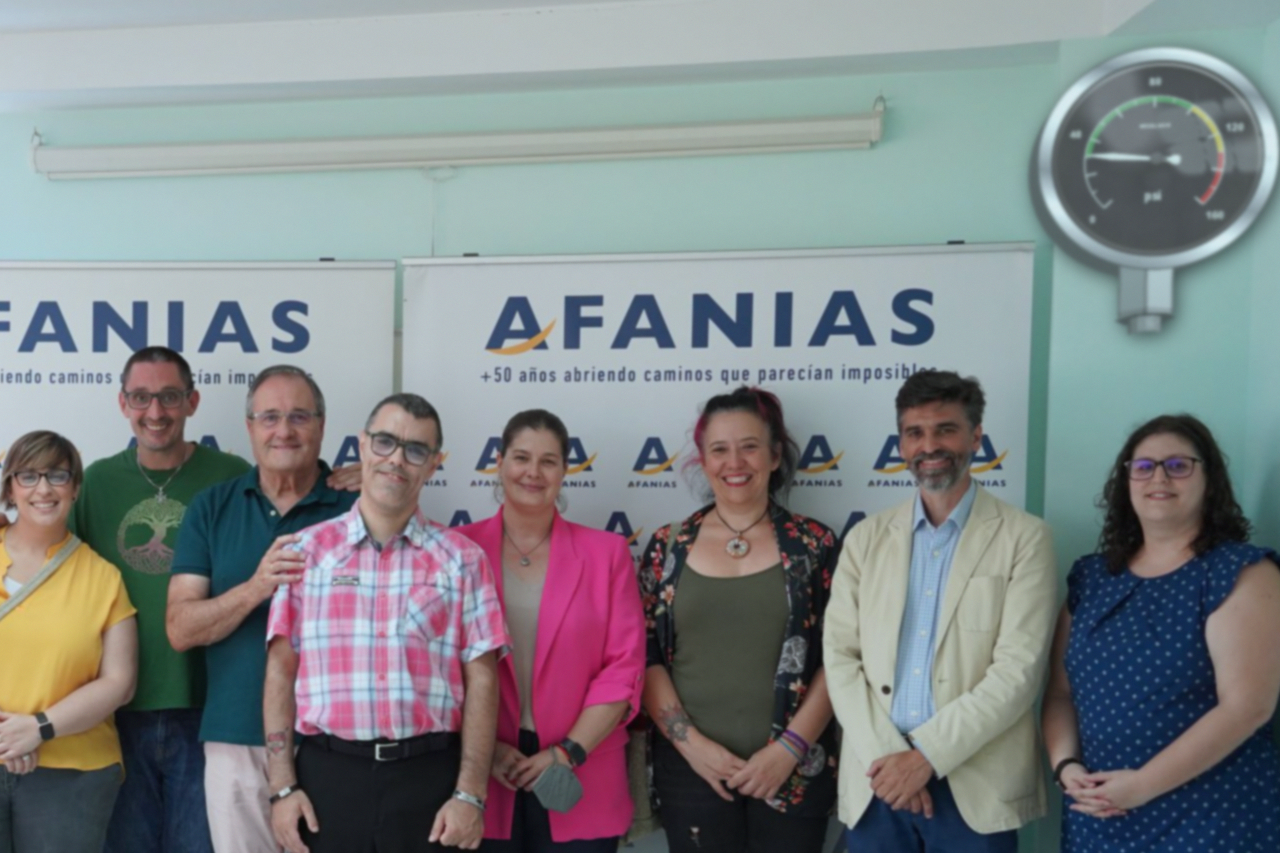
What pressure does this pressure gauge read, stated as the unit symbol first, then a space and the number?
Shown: psi 30
